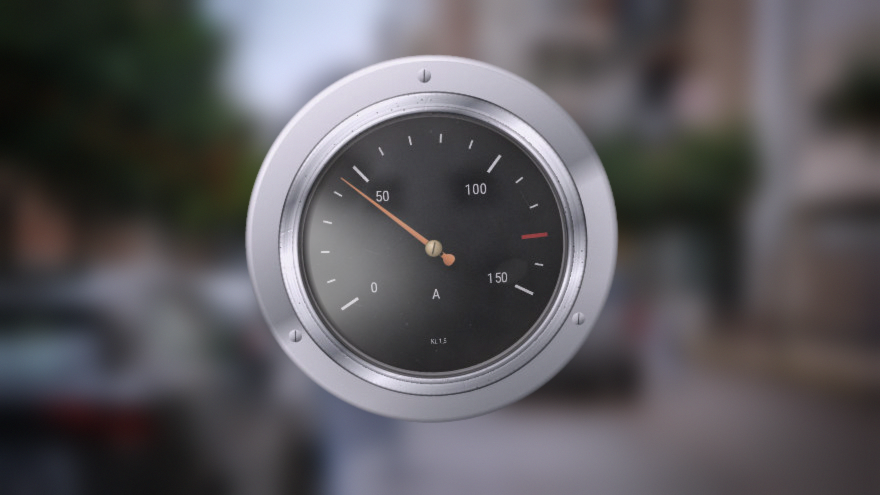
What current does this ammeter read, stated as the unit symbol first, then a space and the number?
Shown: A 45
